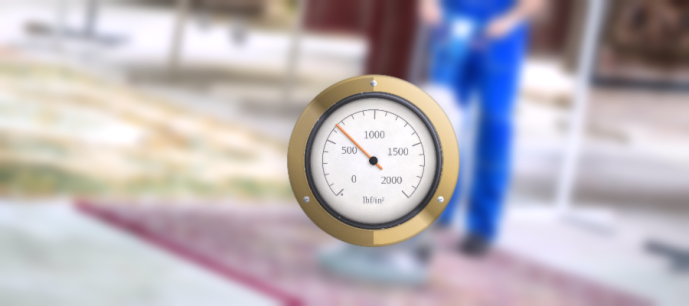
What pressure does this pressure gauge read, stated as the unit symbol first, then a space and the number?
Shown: psi 650
